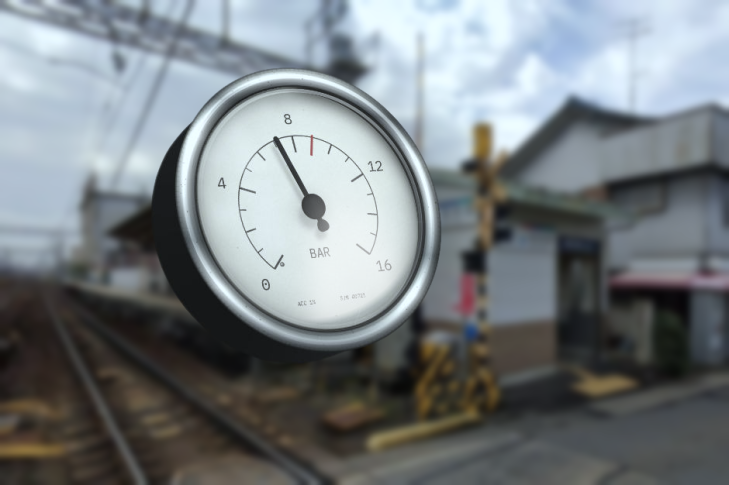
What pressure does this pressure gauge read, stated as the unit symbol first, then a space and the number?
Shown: bar 7
